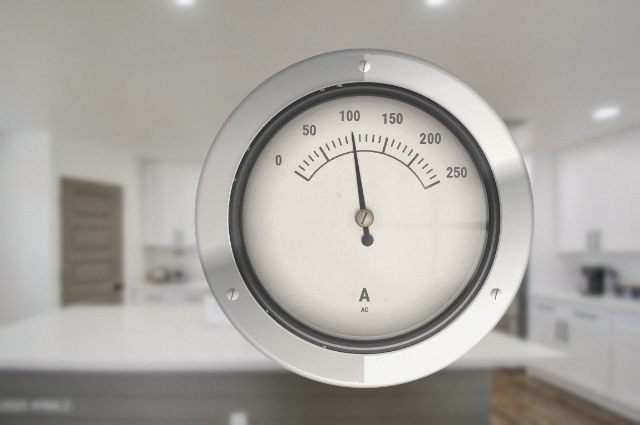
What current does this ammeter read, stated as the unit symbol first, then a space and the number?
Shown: A 100
